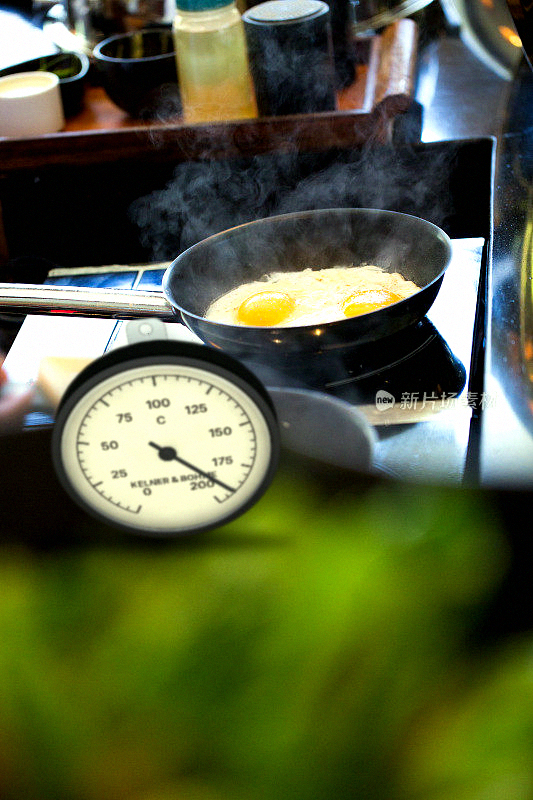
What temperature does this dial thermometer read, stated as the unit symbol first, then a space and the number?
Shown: °C 190
